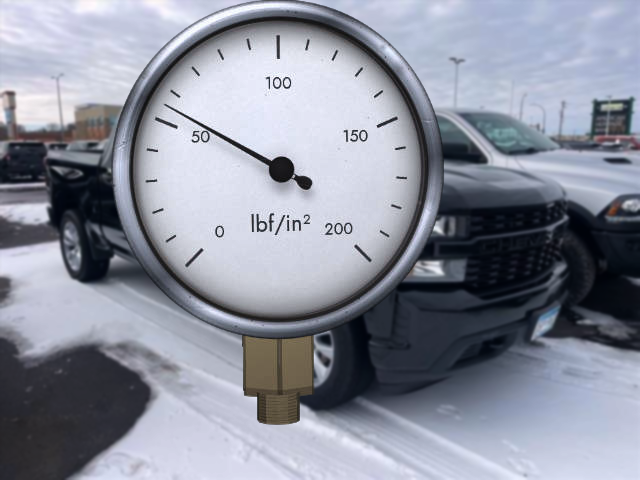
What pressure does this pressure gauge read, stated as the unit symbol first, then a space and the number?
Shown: psi 55
